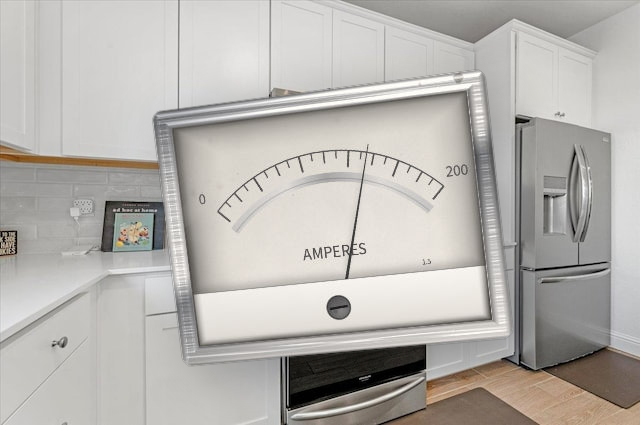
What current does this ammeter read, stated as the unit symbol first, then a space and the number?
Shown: A 135
